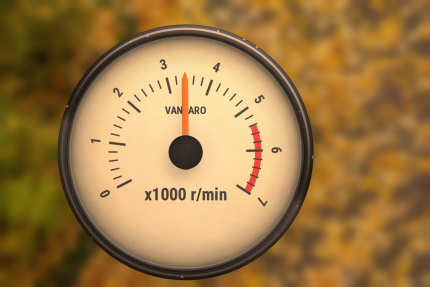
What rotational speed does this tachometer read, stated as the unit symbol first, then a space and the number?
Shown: rpm 3400
